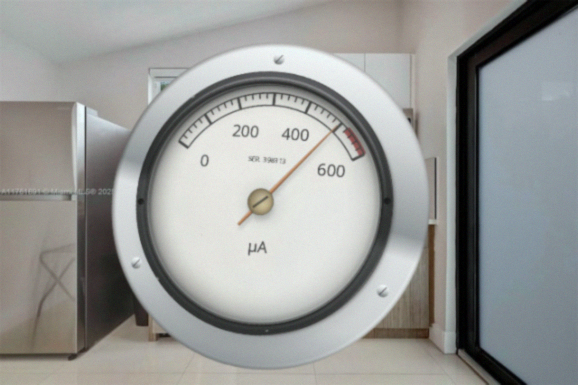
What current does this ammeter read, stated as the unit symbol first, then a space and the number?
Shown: µA 500
